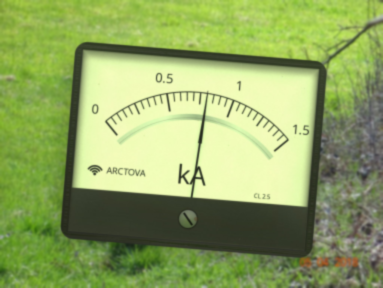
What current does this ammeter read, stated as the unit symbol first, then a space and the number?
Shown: kA 0.8
